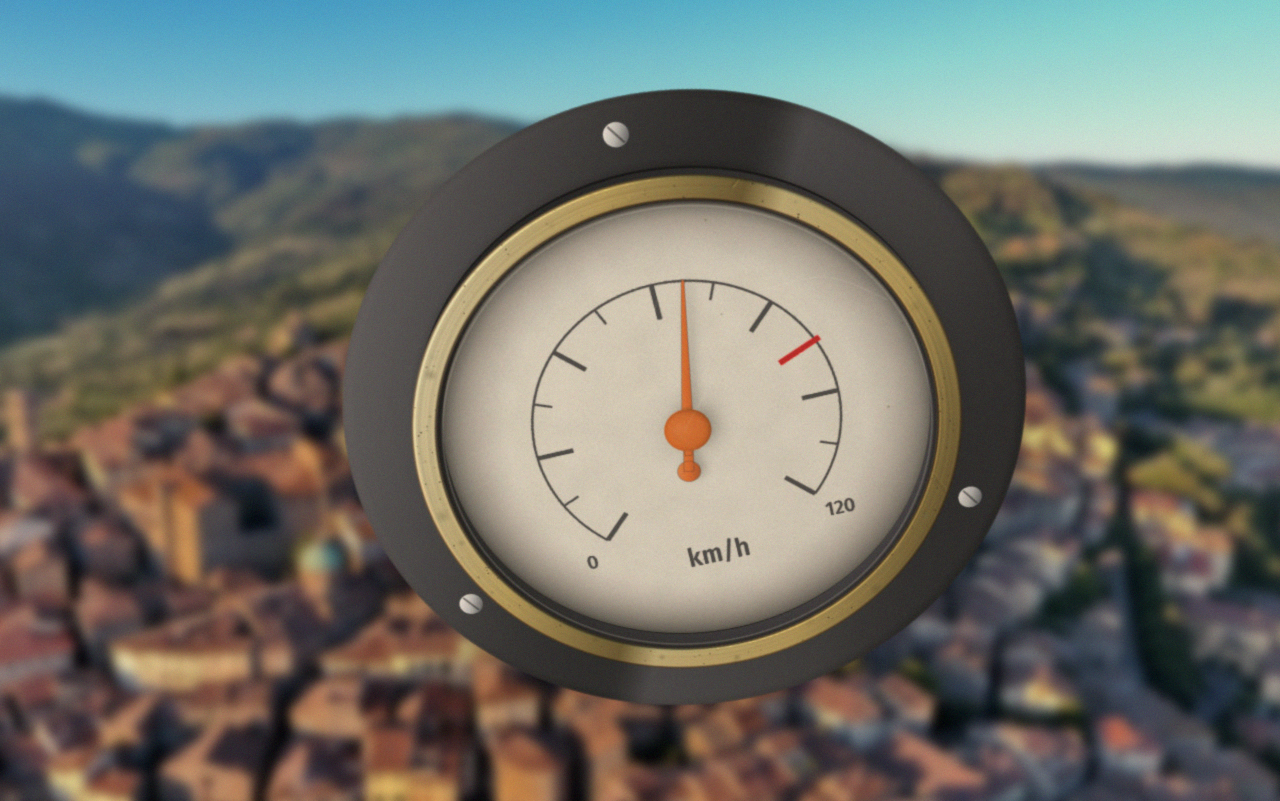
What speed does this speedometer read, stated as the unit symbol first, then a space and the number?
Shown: km/h 65
